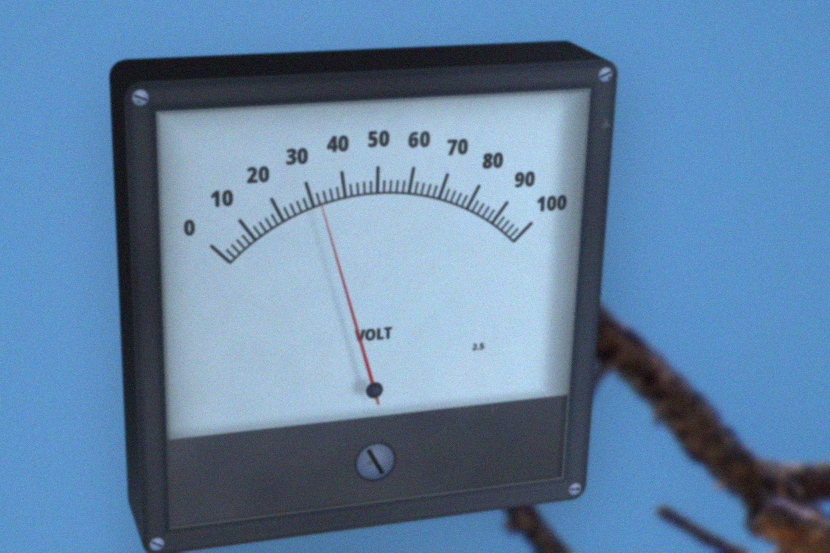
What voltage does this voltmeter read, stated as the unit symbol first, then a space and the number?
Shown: V 32
